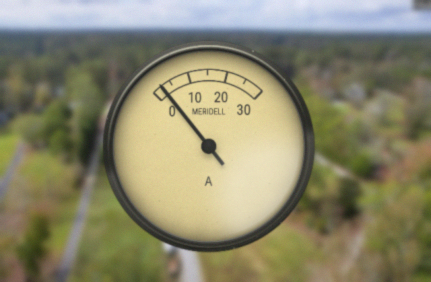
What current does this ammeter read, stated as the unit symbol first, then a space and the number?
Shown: A 2.5
